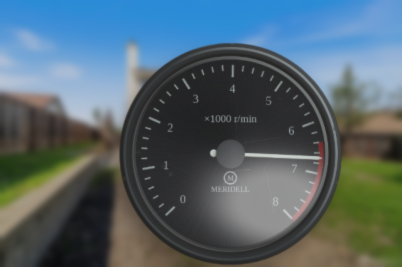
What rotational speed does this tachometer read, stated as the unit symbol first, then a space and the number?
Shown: rpm 6700
